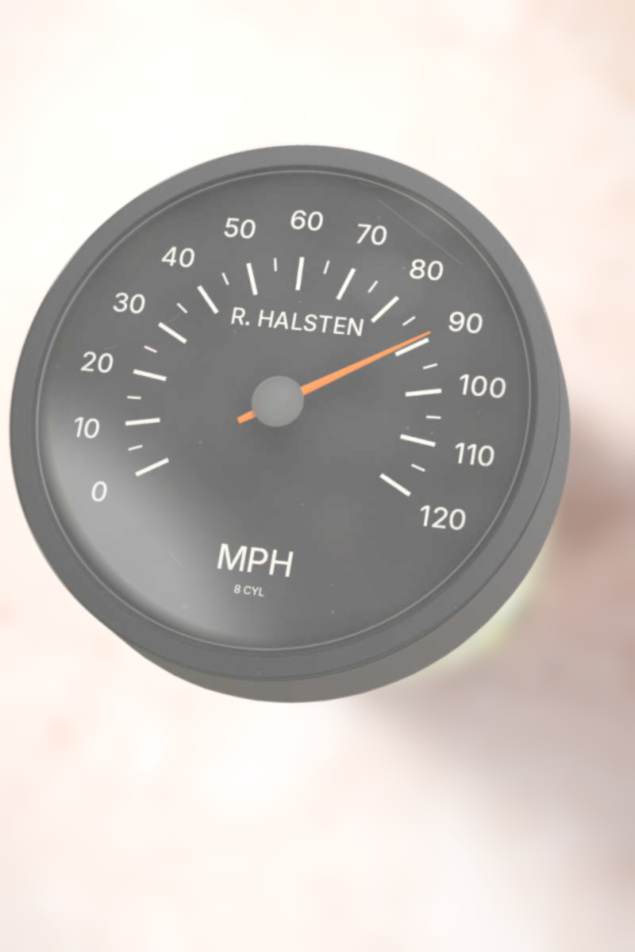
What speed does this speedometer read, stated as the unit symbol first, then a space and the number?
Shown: mph 90
